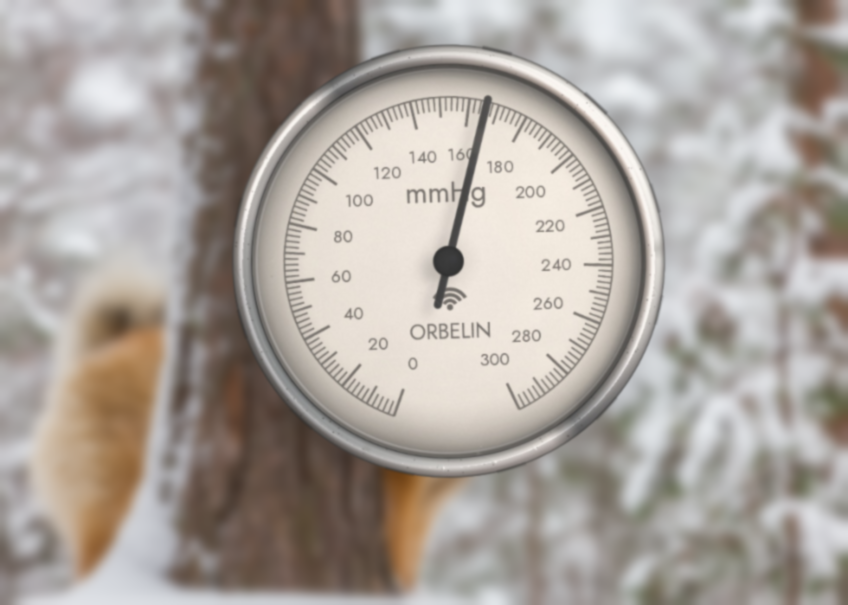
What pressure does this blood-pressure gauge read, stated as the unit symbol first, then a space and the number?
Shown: mmHg 166
